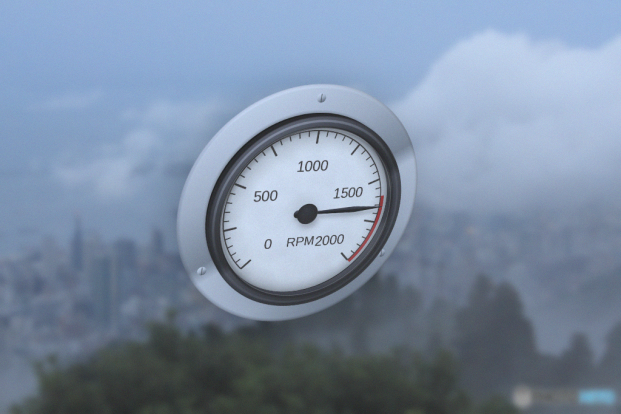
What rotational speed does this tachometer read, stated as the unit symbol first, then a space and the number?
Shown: rpm 1650
